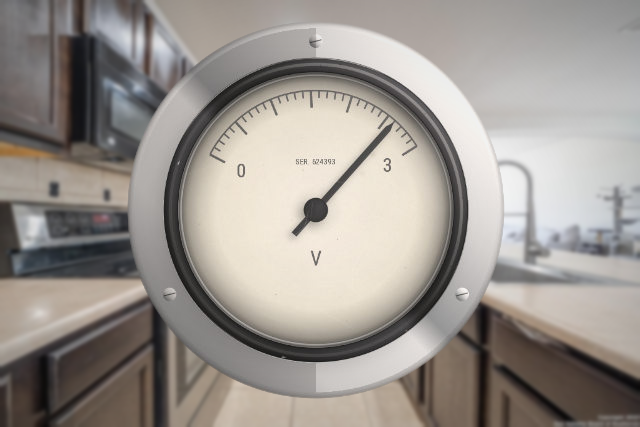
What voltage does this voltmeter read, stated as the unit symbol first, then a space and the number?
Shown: V 2.6
